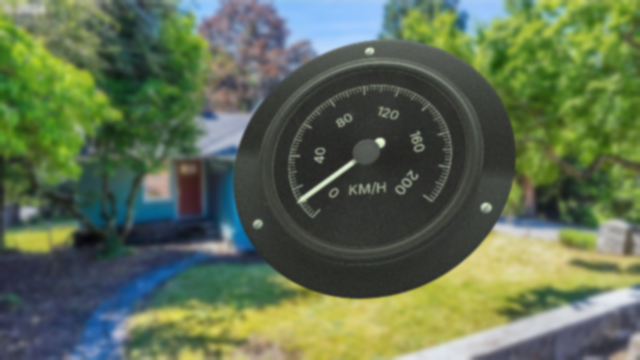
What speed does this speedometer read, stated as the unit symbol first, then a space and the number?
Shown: km/h 10
